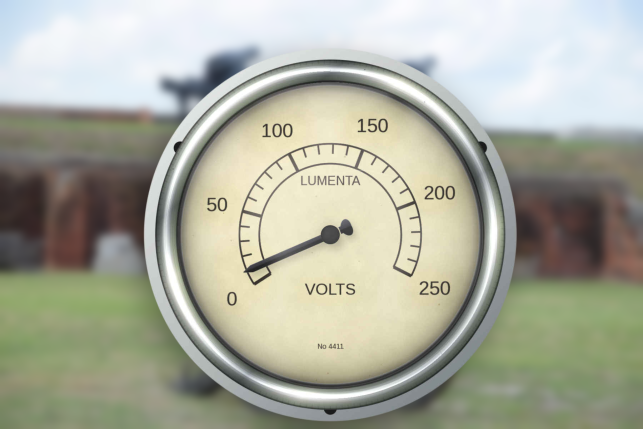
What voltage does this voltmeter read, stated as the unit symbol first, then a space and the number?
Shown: V 10
